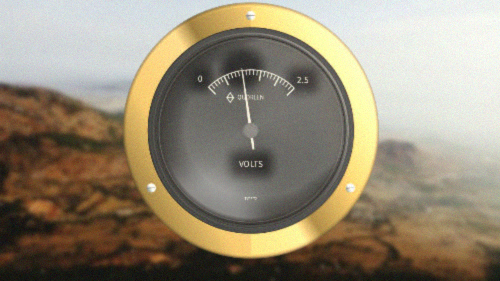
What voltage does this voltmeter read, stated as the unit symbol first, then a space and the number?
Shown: V 1
